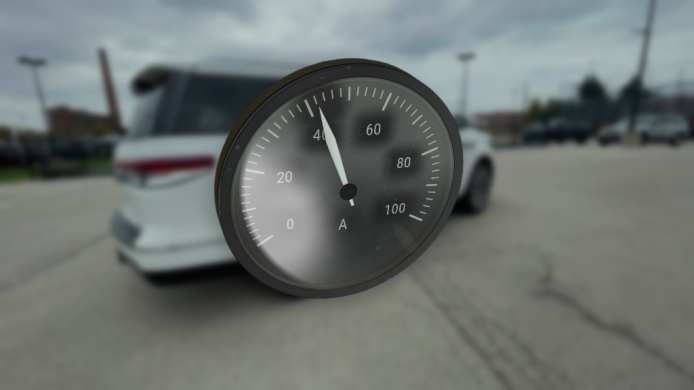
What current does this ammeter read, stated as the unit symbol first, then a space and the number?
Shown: A 42
